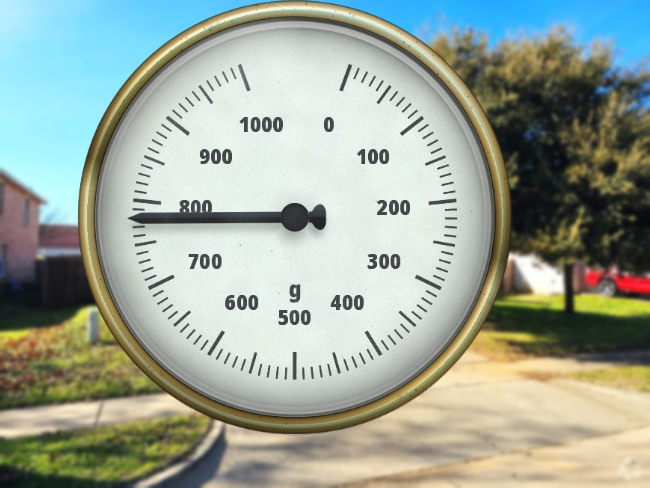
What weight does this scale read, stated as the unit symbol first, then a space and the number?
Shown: g 780
